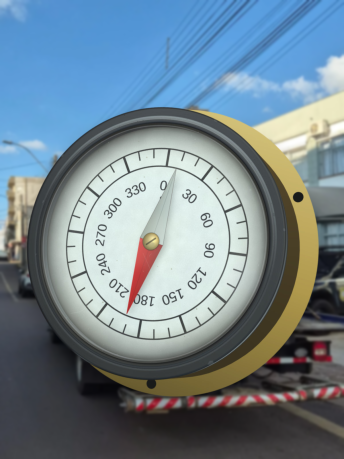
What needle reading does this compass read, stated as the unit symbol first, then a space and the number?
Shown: ° 190
